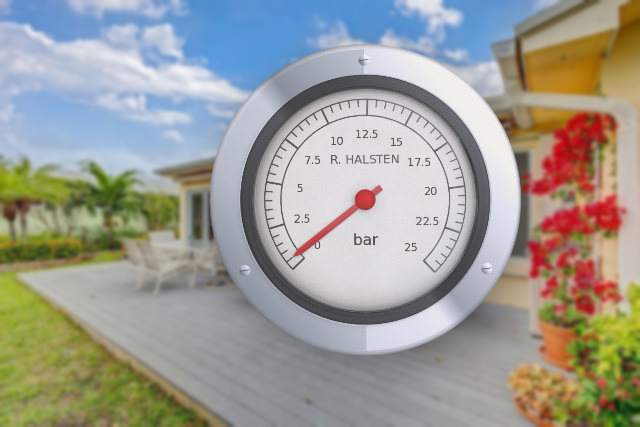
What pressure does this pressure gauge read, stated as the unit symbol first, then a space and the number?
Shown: bar 0.5
